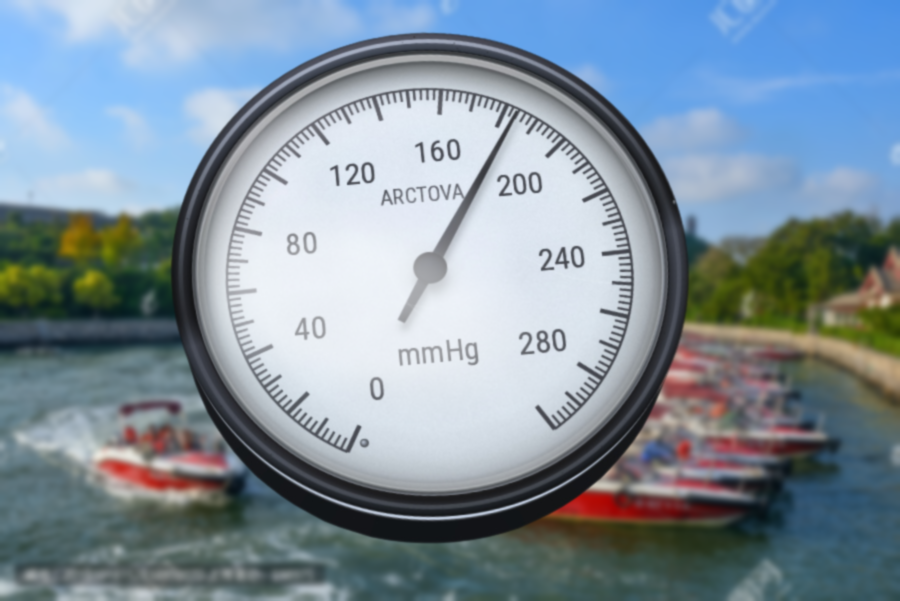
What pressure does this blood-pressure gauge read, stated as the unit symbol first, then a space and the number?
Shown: mmHg 184
